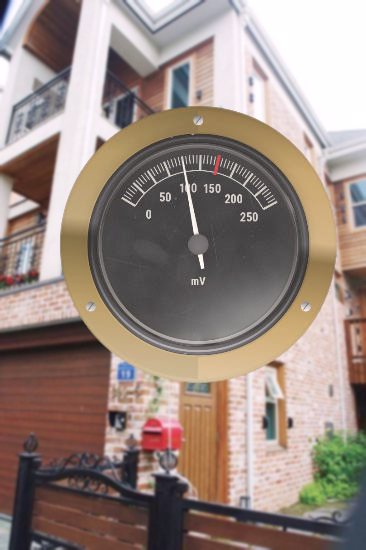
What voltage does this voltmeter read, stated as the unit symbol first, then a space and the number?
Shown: mV 100
